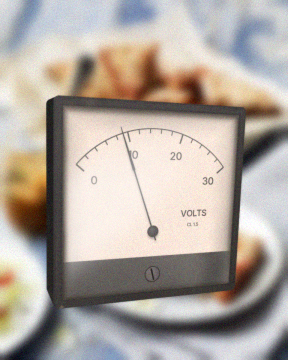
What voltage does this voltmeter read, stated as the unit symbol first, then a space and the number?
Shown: V 9
